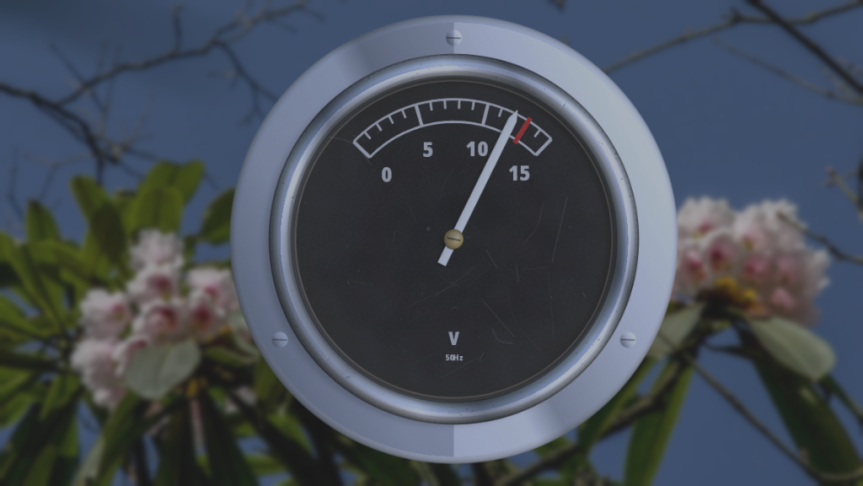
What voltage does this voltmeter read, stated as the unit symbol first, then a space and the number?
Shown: V 12
